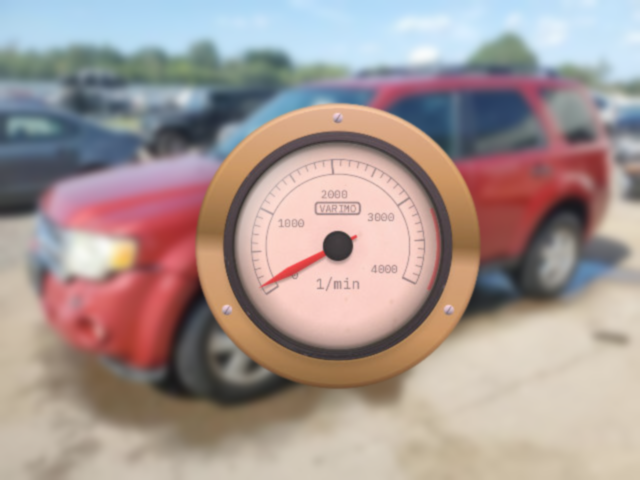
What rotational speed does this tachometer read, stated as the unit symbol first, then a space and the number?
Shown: rpm 100
